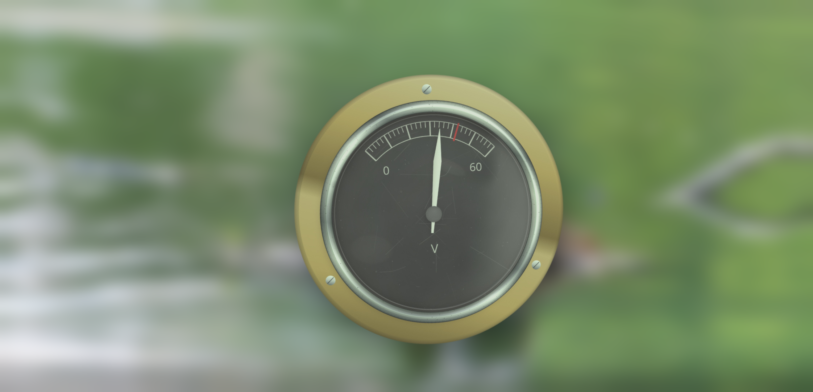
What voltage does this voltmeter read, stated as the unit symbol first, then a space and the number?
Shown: V 34
